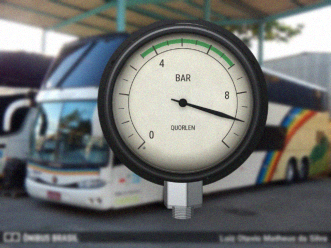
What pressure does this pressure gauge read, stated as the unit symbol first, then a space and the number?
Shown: bar 9
